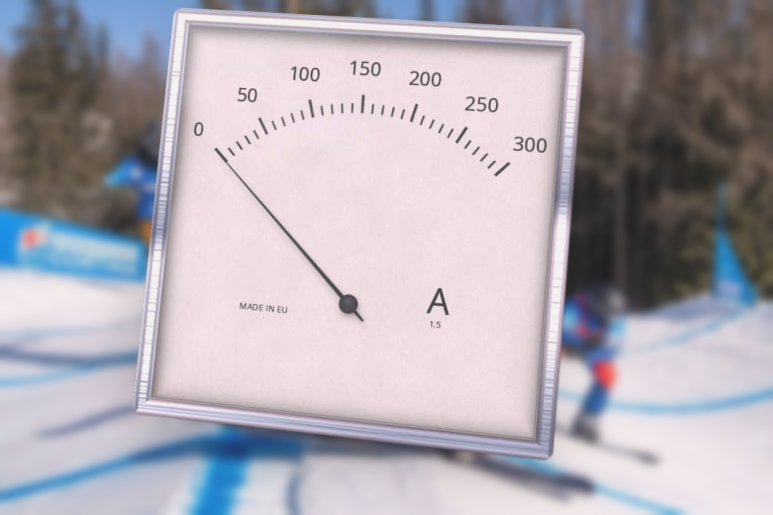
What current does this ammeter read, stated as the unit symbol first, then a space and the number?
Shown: A 0
